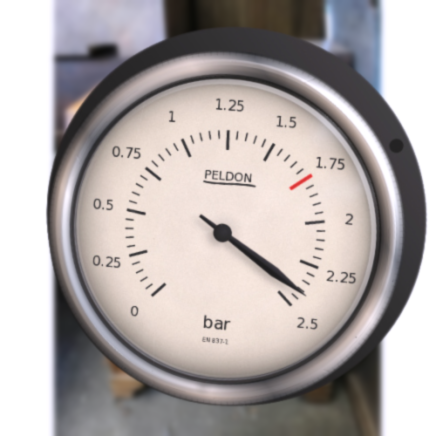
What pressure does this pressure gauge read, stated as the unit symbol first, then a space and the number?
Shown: bar 2.4
